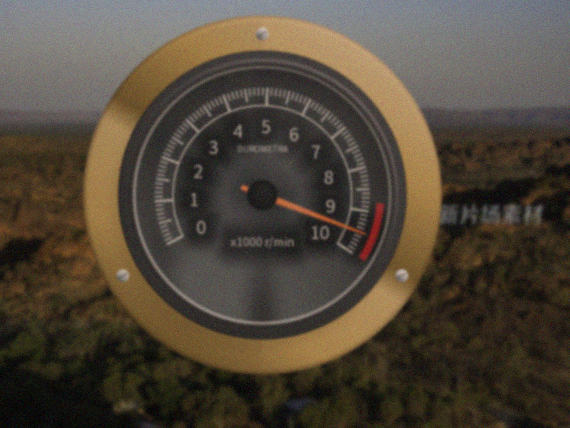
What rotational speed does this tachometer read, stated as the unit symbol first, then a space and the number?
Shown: rpm 9500
